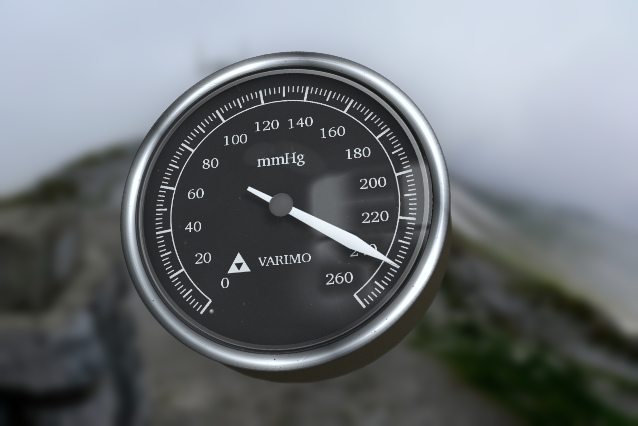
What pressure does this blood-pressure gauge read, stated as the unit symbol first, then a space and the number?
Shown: mmHg 240
